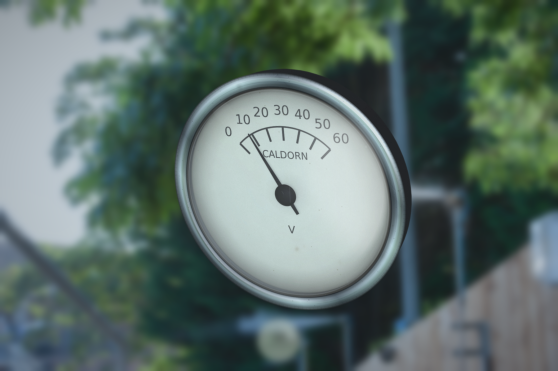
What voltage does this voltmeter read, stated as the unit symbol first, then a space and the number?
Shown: V 10
